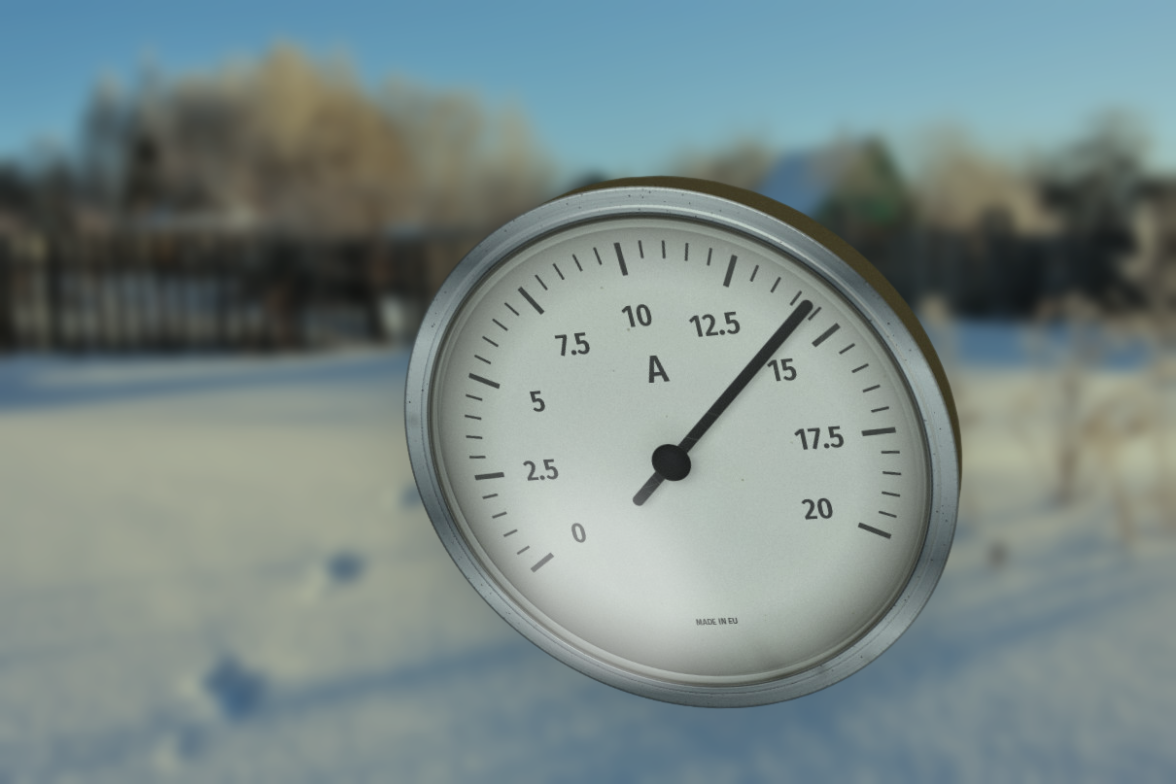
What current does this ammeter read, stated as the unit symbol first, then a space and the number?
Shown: A 14.25
